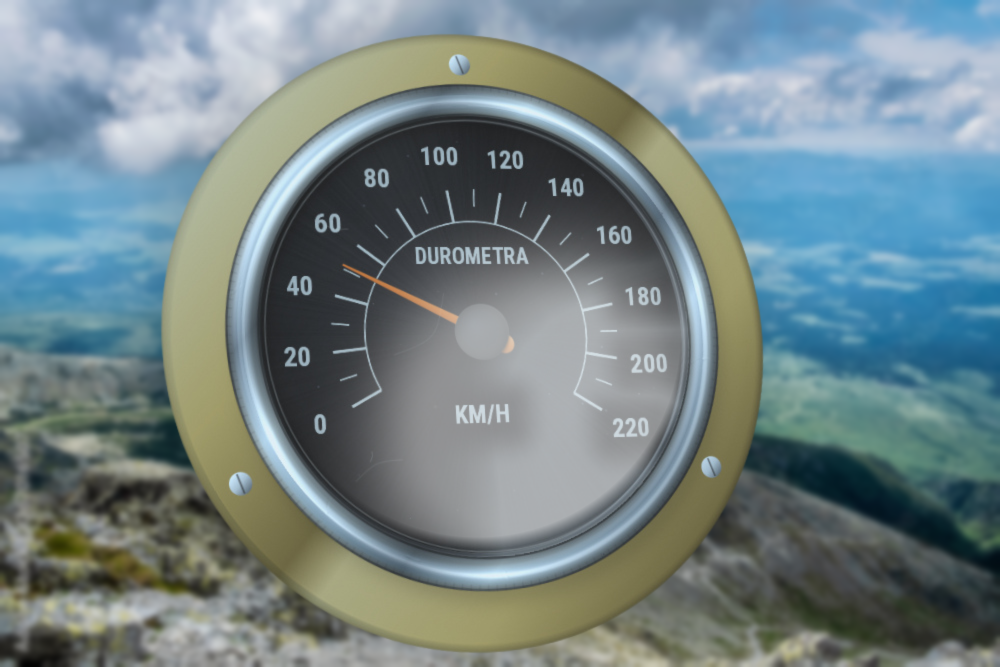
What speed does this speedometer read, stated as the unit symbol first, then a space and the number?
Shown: km/h 50
